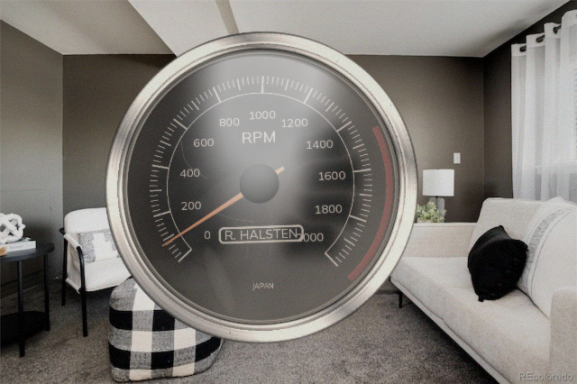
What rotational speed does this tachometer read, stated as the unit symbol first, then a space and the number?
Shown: rpm 80
